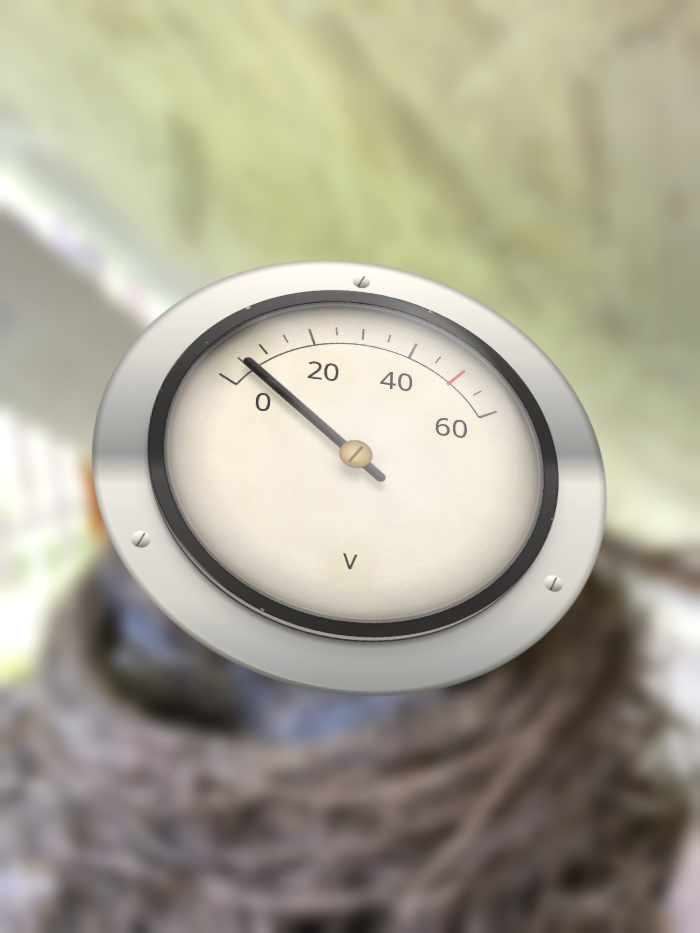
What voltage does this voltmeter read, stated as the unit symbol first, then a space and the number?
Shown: V 5
